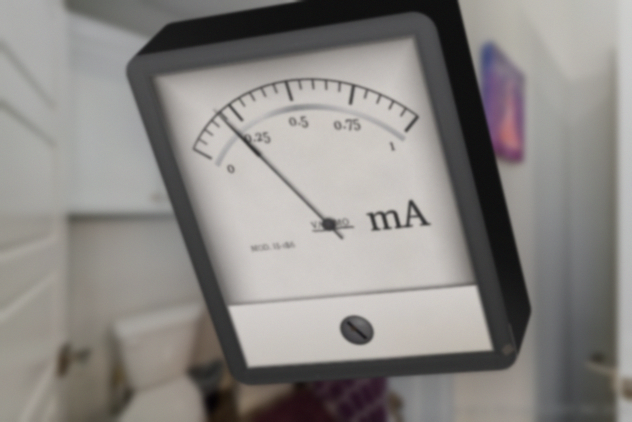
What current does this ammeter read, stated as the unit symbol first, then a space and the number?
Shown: mA 0.2
